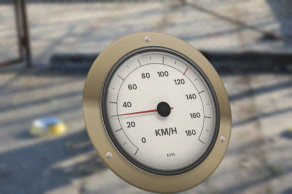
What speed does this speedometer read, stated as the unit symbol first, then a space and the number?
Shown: km/h 30
